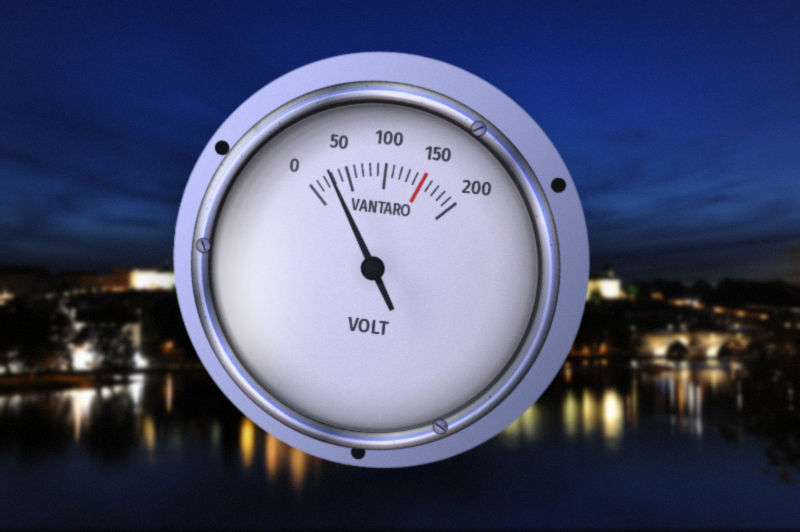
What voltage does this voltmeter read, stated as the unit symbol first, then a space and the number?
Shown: V 30
